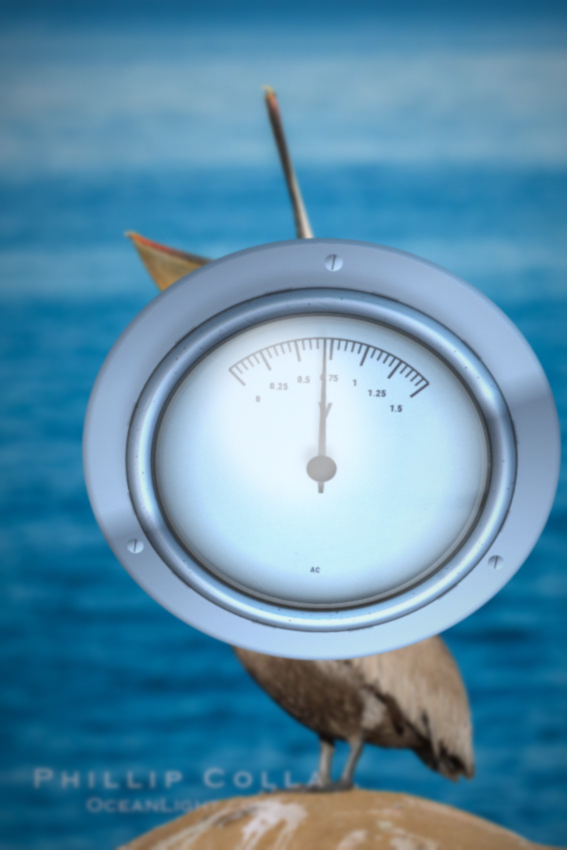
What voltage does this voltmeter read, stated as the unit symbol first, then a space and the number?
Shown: V 0.7
